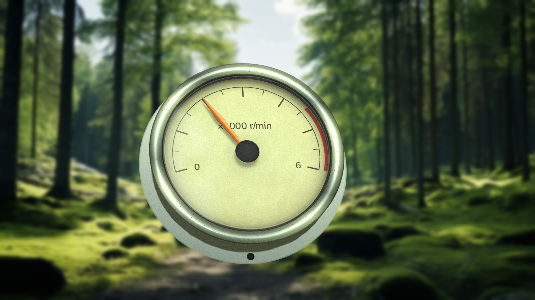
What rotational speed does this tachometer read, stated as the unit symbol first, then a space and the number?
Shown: rpm 2000
